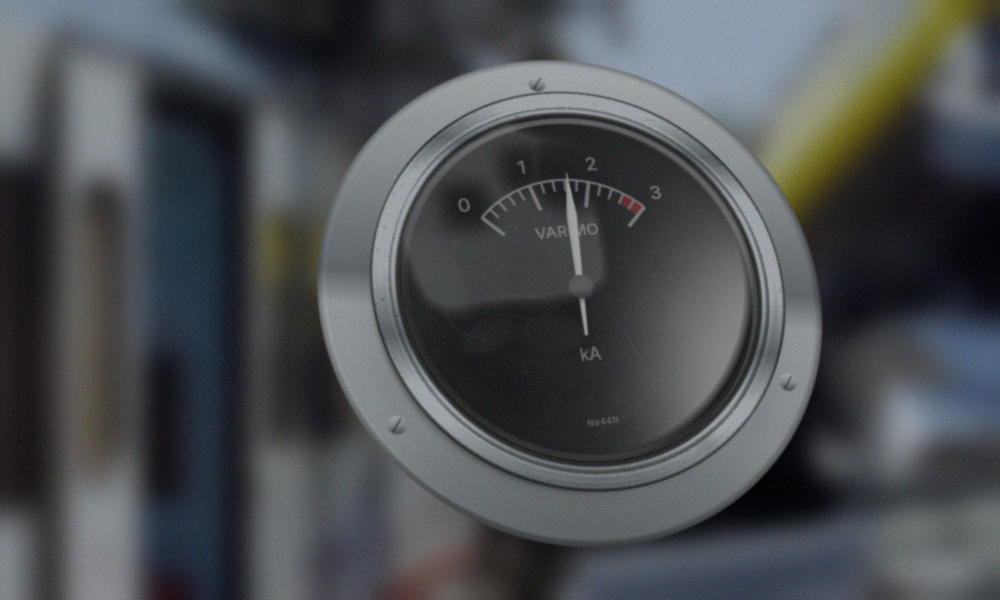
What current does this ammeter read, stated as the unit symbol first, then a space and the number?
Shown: kA 1.6
